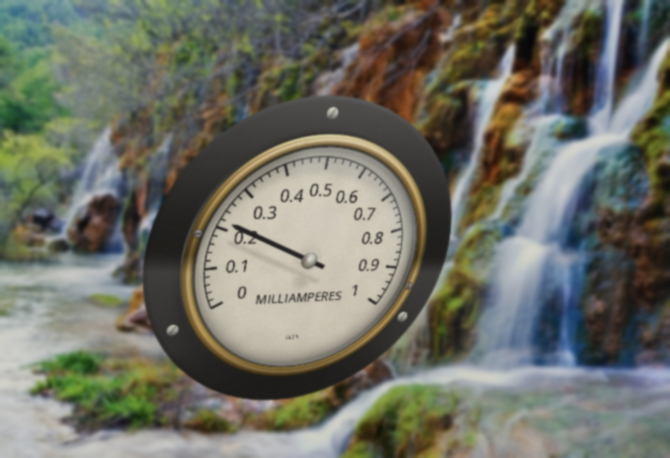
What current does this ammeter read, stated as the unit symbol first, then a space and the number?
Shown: mA 0.22
